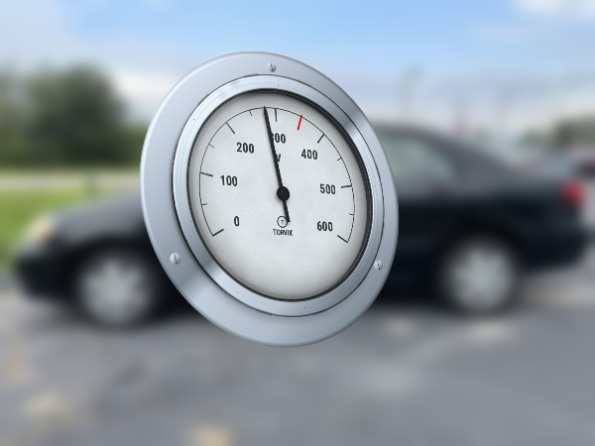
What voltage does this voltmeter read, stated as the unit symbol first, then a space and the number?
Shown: V 275
